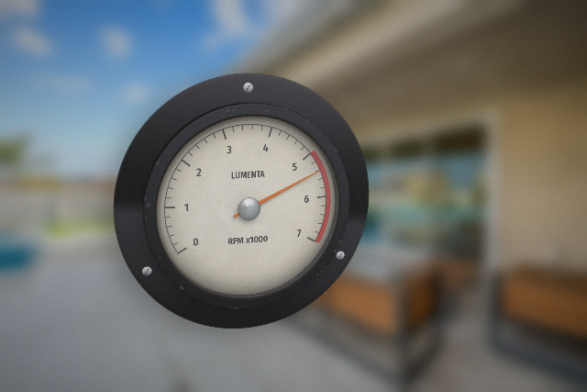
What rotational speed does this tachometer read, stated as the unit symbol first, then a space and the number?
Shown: rpm 5400
